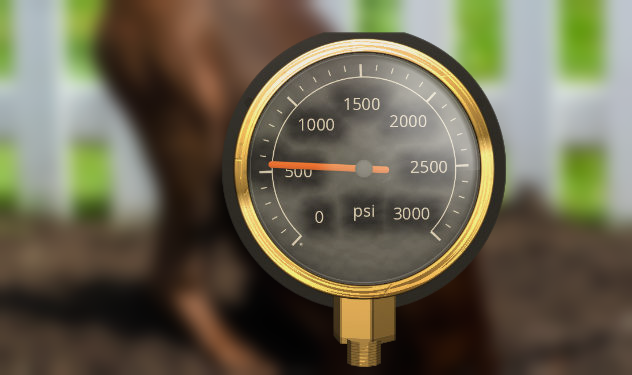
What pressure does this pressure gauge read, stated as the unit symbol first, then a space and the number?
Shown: psi 550
